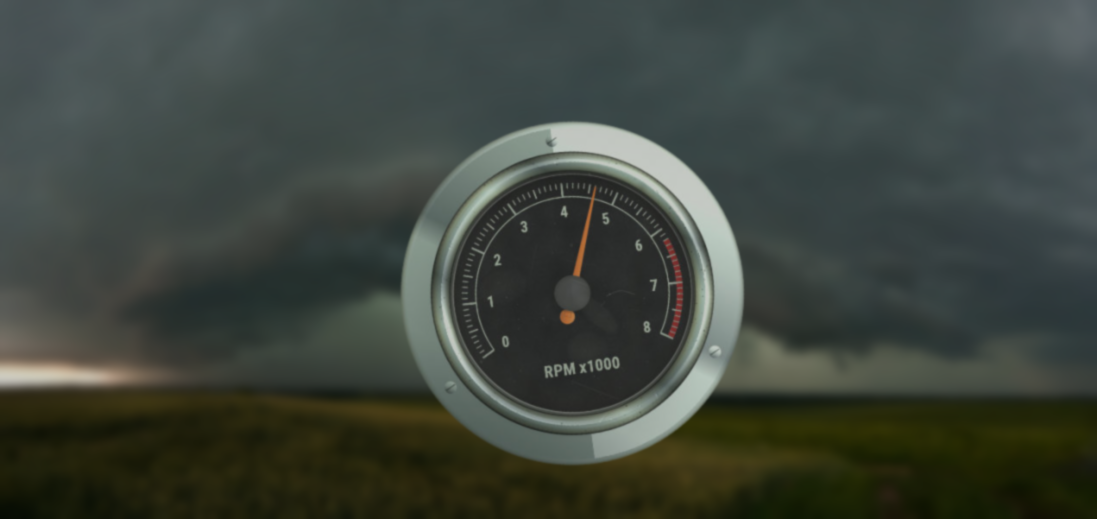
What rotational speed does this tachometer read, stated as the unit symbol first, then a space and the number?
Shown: rpm 4600
